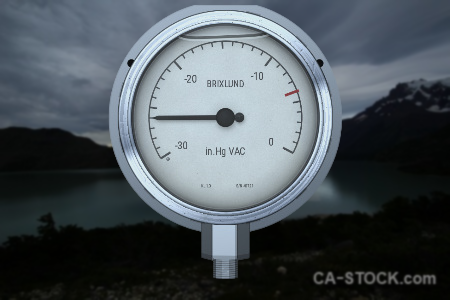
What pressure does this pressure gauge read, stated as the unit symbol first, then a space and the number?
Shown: inHg -26
